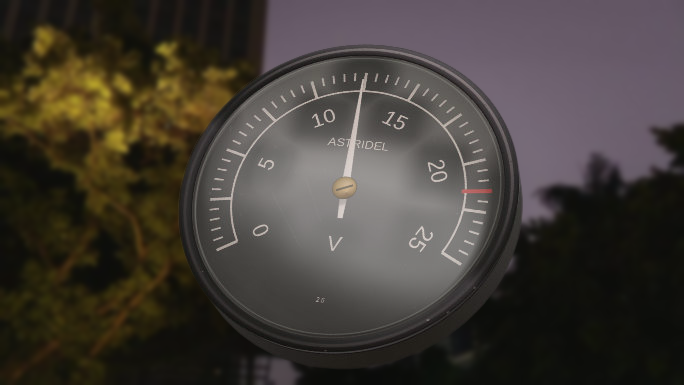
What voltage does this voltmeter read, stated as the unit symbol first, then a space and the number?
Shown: V 12.5
